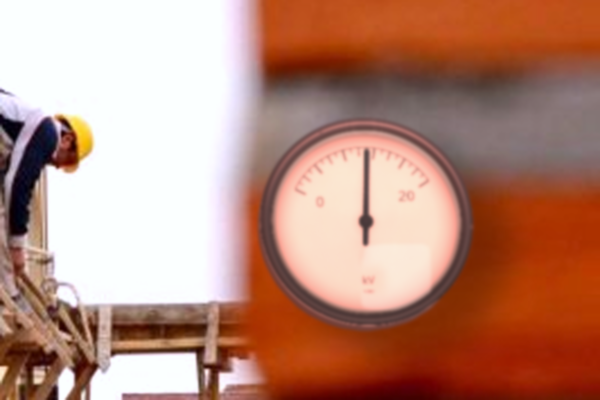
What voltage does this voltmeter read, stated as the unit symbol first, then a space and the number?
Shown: kV 11
